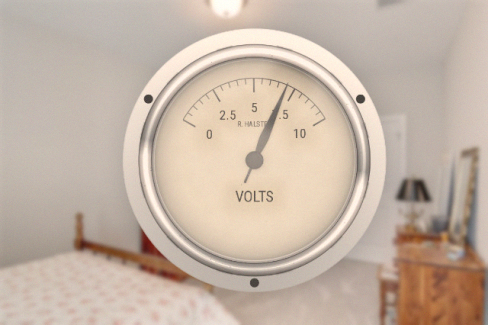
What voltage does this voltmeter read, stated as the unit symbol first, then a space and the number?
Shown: V 7
